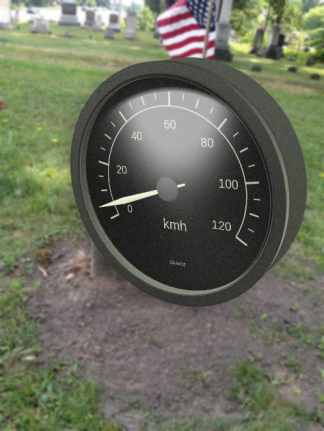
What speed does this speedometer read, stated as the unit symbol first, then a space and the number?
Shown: km/h 5
